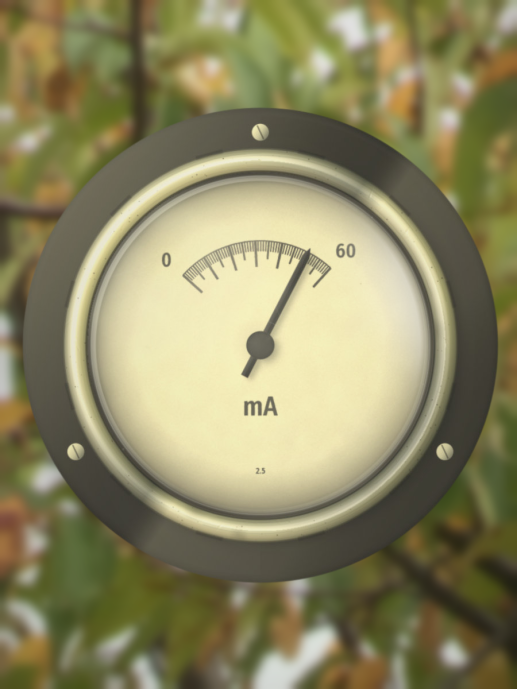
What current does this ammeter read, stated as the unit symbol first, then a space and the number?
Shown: mA 50
